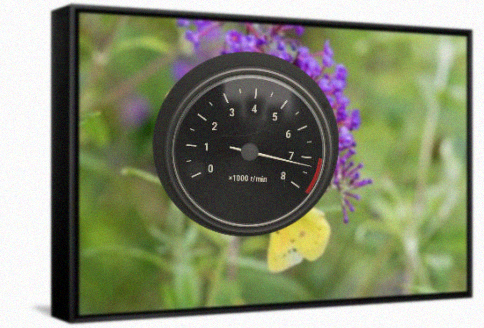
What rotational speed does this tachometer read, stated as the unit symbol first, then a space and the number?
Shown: rpm 7250
